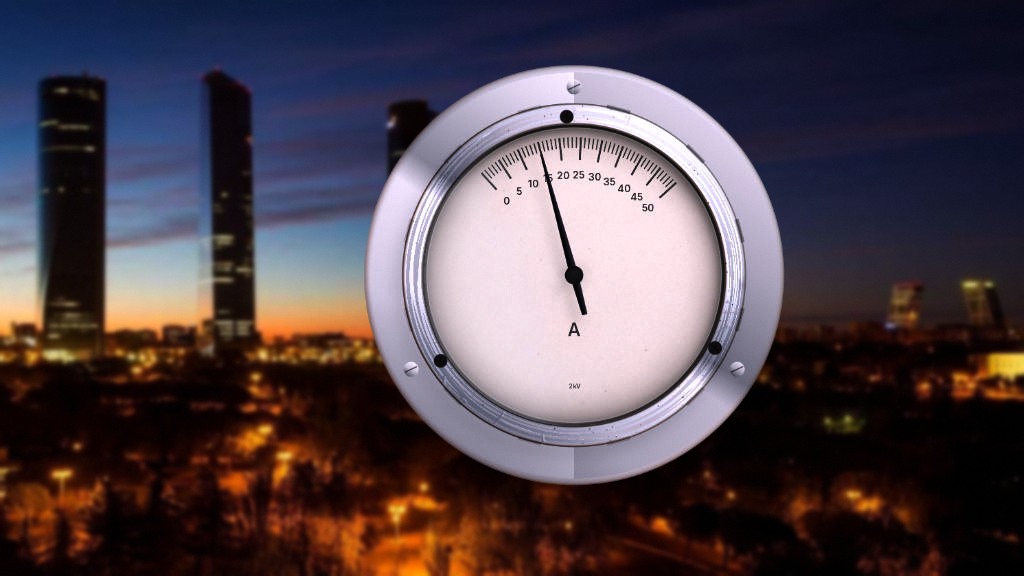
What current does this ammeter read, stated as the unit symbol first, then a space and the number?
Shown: A 15
